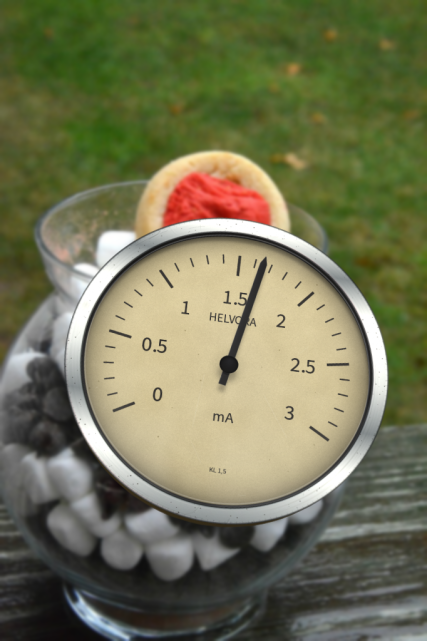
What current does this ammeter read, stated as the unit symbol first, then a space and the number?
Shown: mA 1.65
